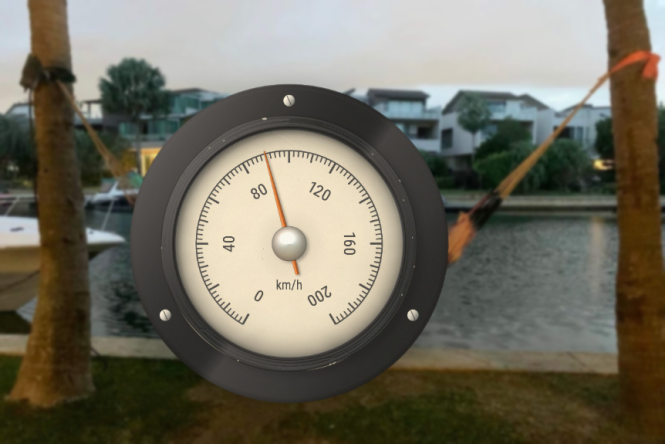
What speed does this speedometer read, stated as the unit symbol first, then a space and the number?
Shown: km/h 90
